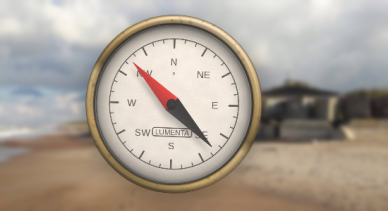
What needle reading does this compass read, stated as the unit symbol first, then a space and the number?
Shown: ° 315
